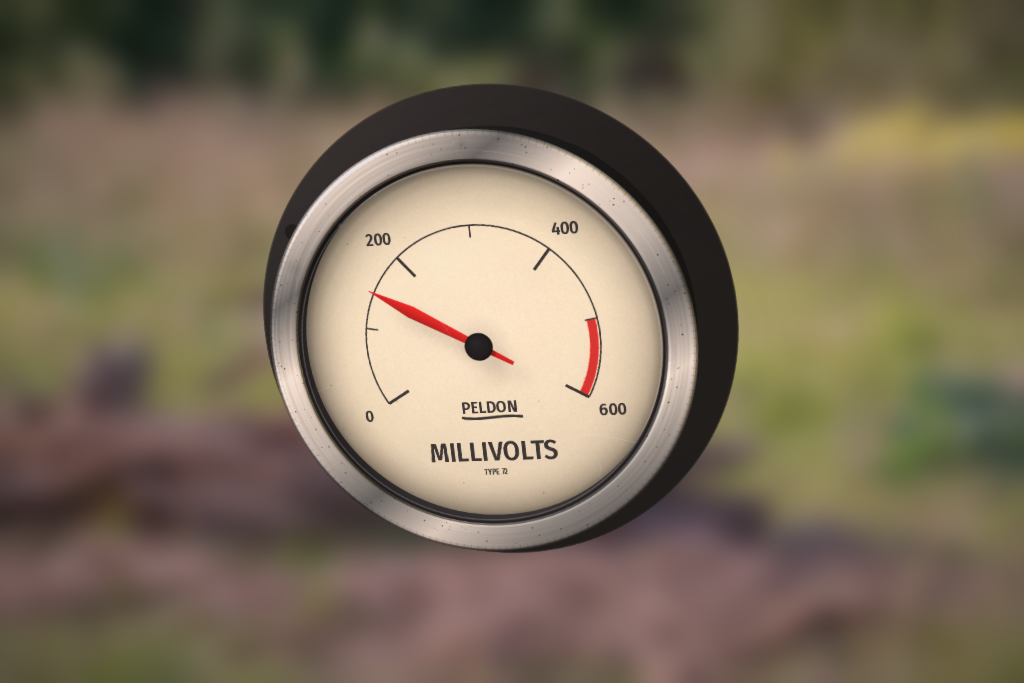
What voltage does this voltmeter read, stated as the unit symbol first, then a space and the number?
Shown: mV 150
